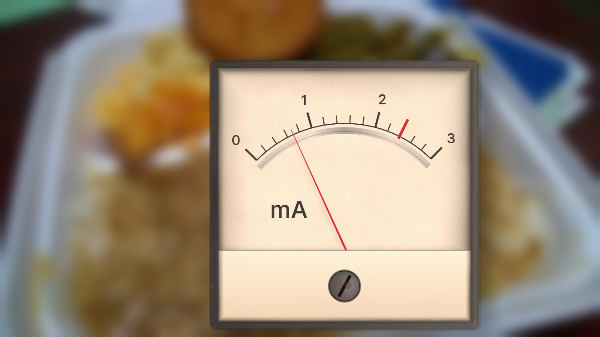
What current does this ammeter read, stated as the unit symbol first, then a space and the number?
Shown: mA 0.7
